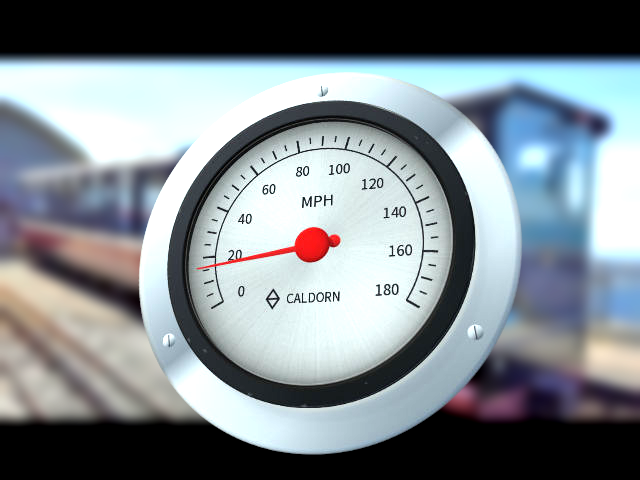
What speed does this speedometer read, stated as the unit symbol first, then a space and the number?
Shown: mph 15
